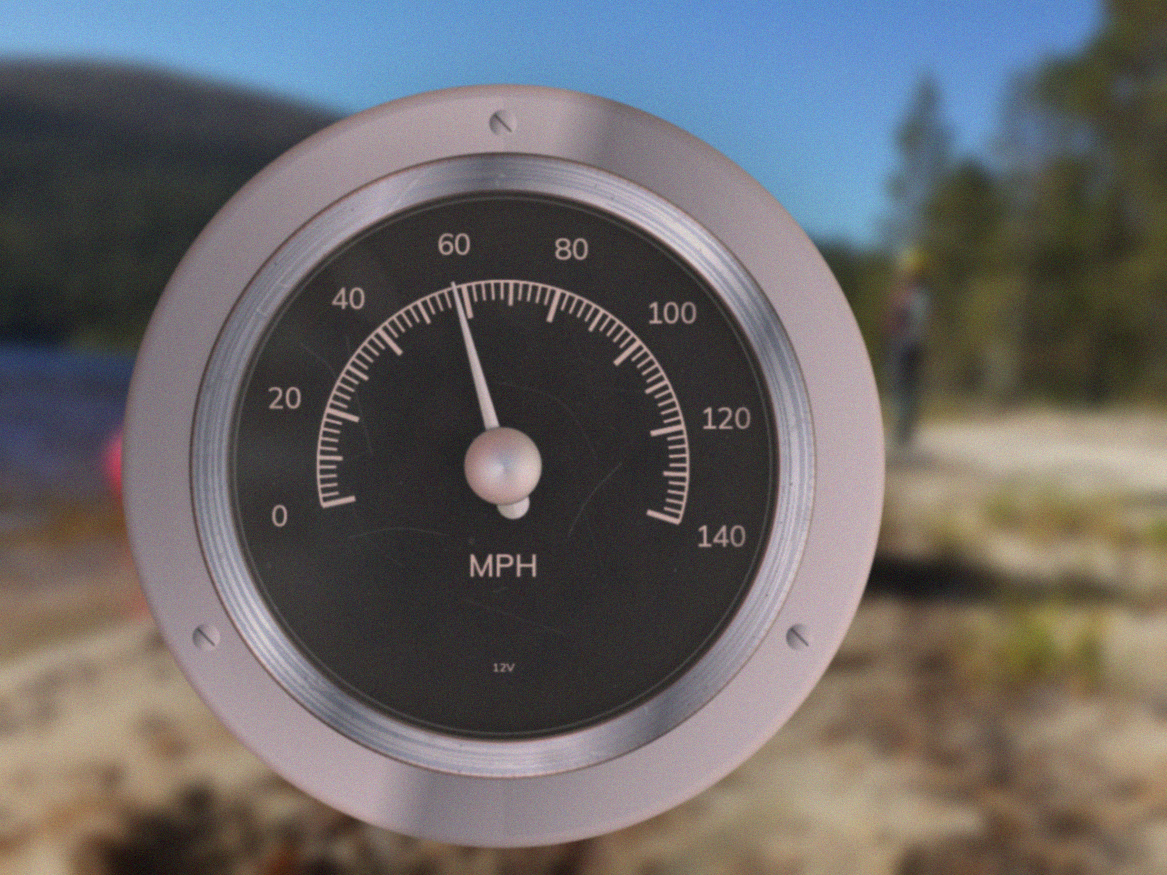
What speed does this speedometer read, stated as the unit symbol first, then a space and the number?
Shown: mph 58
